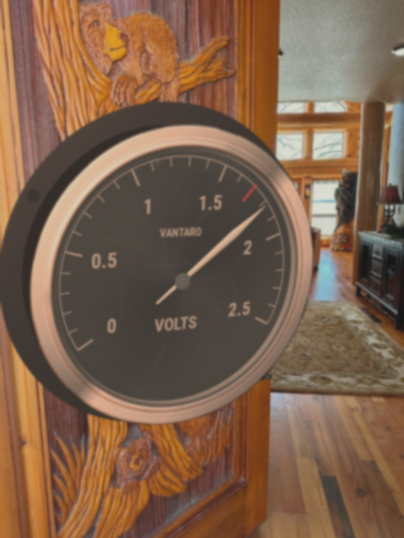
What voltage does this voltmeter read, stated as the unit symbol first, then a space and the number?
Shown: V 1.8
